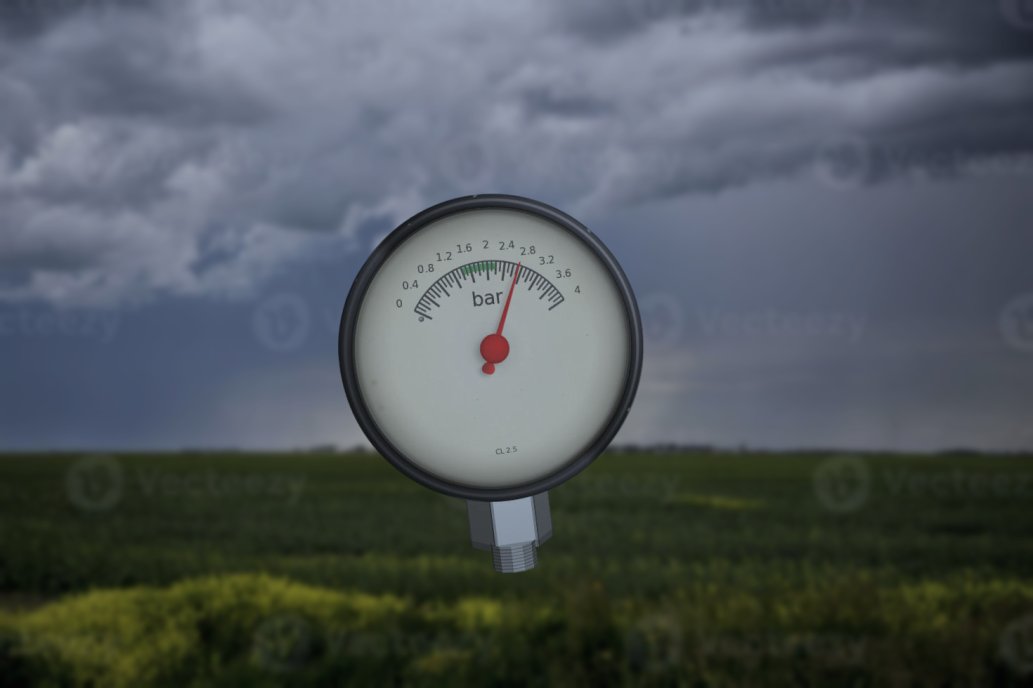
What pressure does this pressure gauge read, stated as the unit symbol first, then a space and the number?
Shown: bar 2.7
